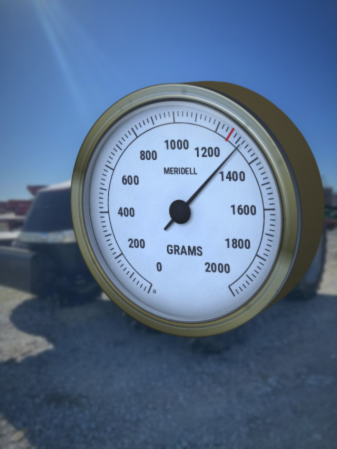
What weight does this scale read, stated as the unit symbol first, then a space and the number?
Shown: g 1320
